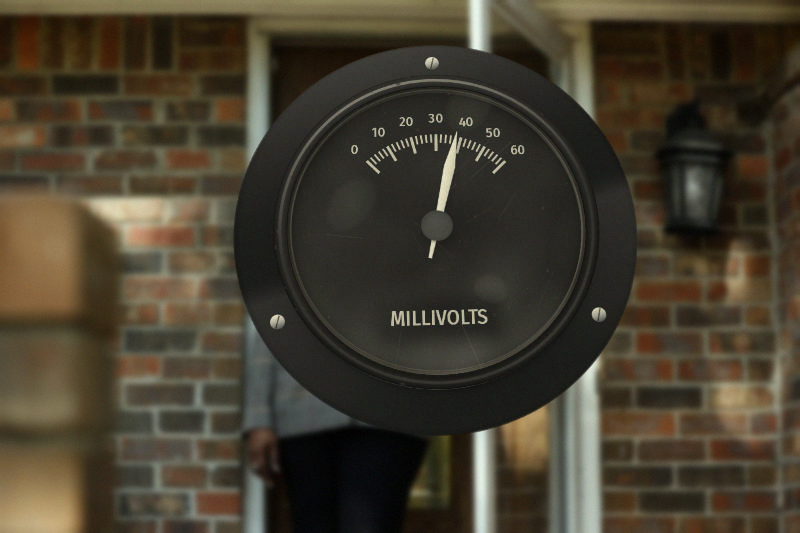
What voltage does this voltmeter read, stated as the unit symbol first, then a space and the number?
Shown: mV 38
